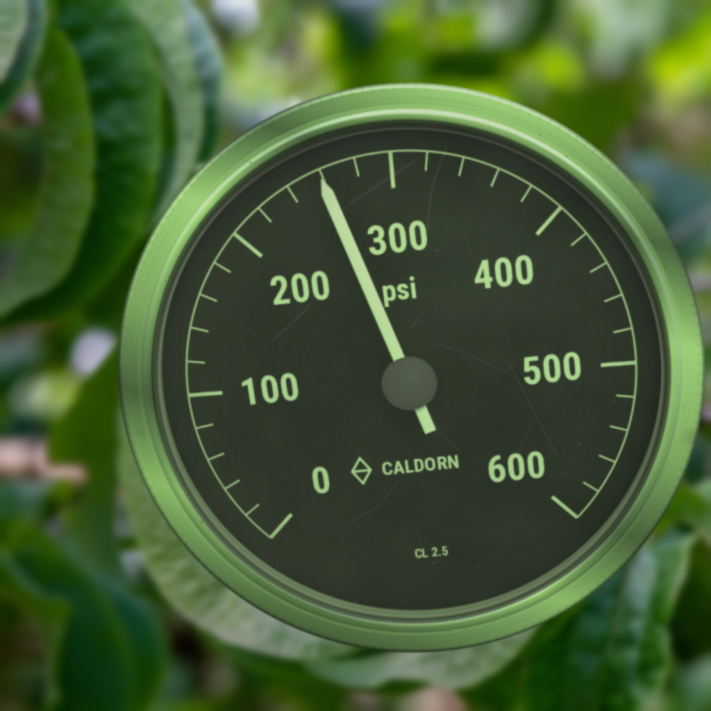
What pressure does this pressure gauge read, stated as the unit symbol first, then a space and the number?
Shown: psi 260
